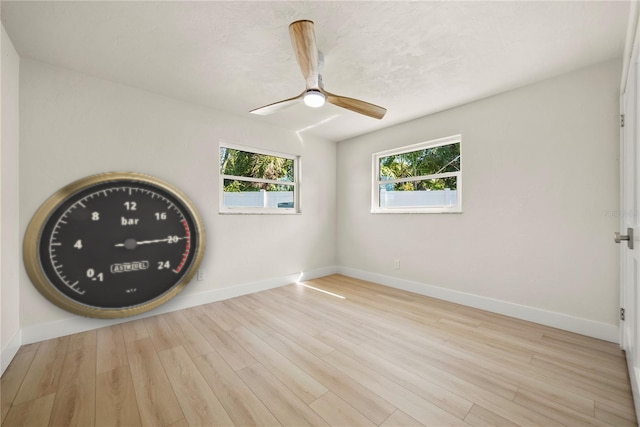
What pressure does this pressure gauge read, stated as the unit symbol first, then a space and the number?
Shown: bar 20
